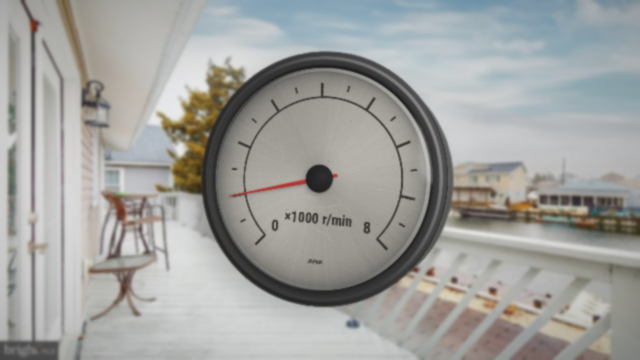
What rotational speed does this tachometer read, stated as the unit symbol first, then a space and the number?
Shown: rpm 1000
